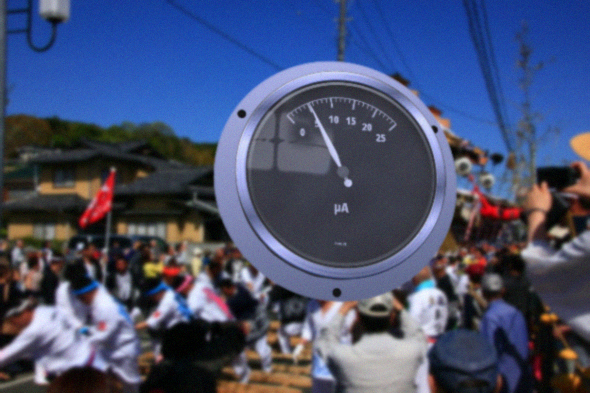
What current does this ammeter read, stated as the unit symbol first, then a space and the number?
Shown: µA 5
